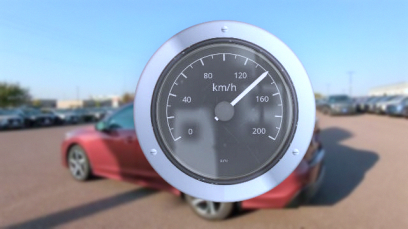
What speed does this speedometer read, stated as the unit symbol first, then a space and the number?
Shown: km/h 140
